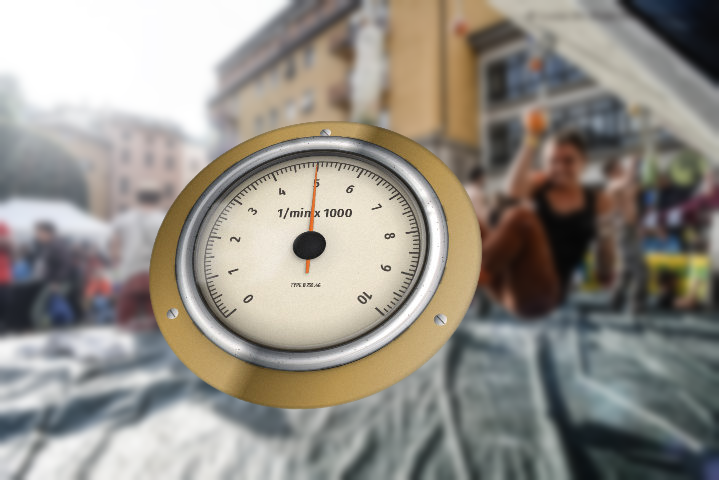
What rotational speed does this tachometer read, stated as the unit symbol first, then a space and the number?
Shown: rpm 5000
